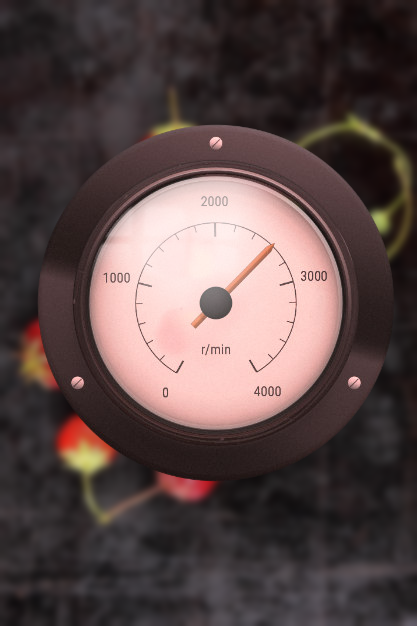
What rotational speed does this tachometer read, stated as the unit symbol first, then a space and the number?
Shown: rpm 2600
